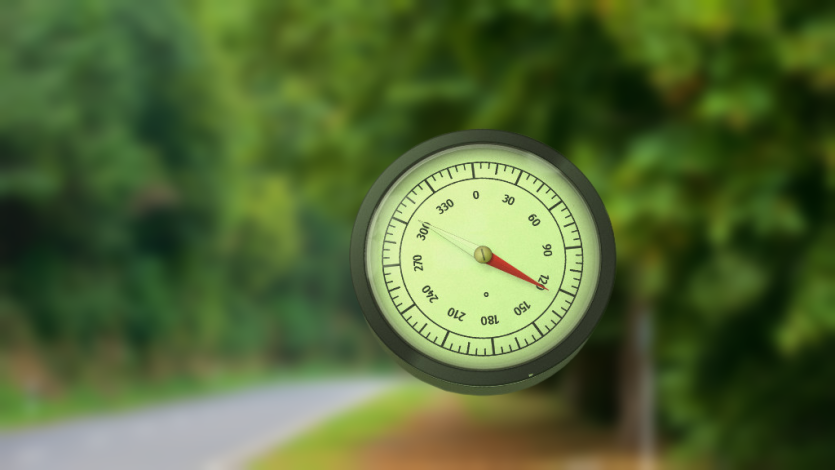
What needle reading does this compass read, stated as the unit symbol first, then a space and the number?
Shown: ° 125
